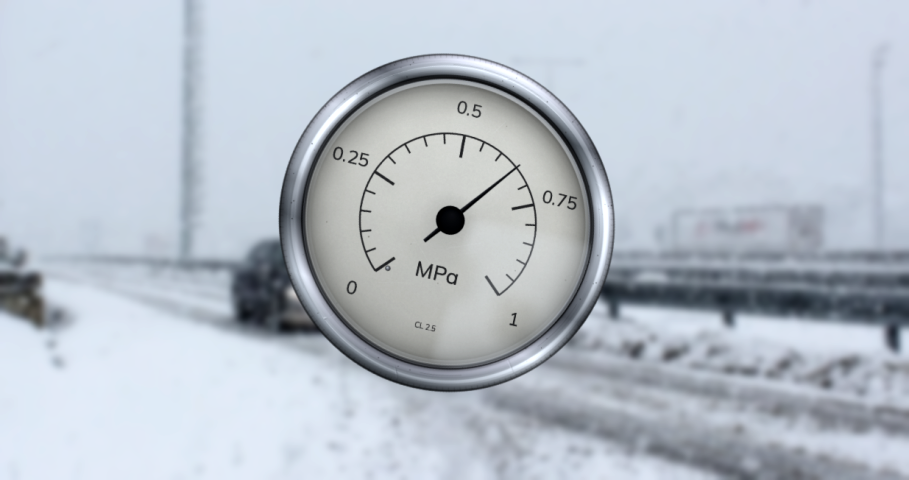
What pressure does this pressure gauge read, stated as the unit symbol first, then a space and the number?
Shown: MPa 0.65
